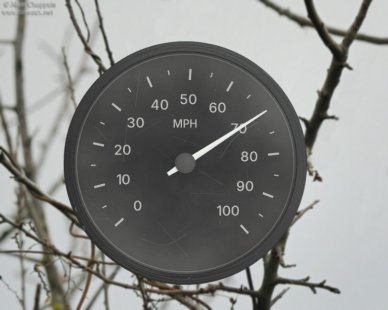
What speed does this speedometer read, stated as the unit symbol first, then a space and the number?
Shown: mph 70
